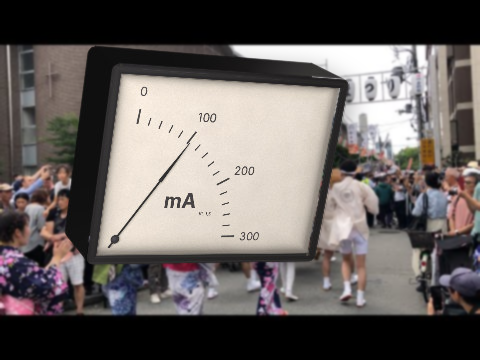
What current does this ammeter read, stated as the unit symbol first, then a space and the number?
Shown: mA 100
